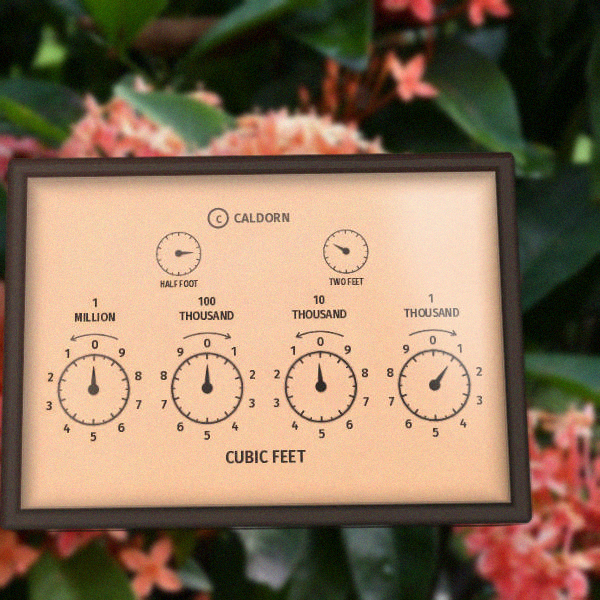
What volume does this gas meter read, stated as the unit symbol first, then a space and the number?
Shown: ft³ 100
